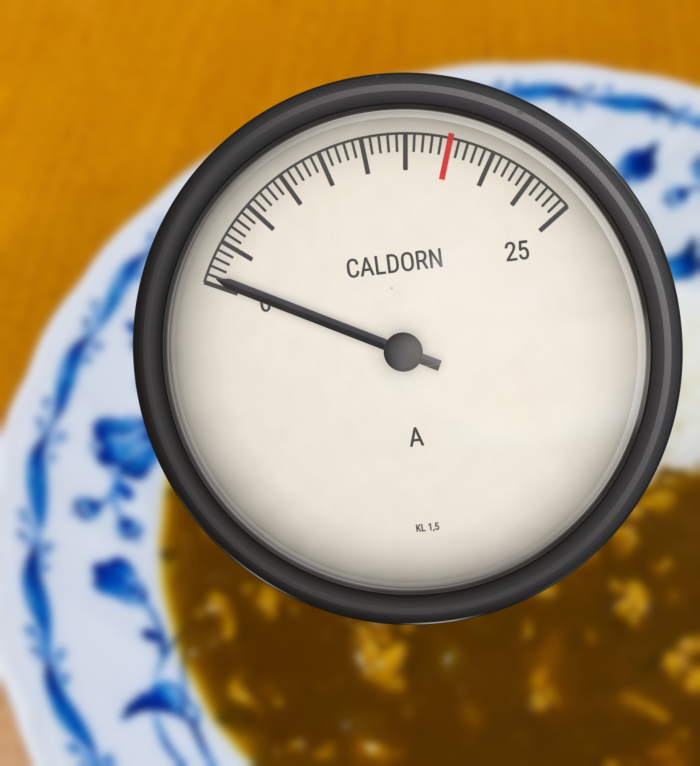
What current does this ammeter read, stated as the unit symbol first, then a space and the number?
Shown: A 0.5
